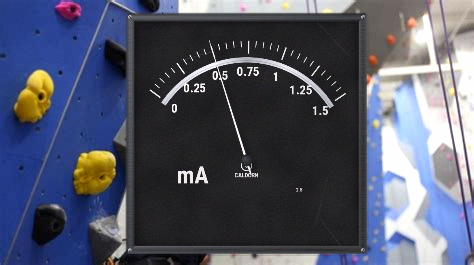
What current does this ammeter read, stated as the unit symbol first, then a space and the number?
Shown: mA 0.5
